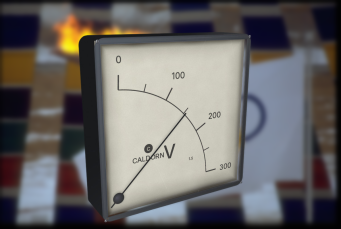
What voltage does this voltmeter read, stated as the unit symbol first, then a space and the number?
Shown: V 150
